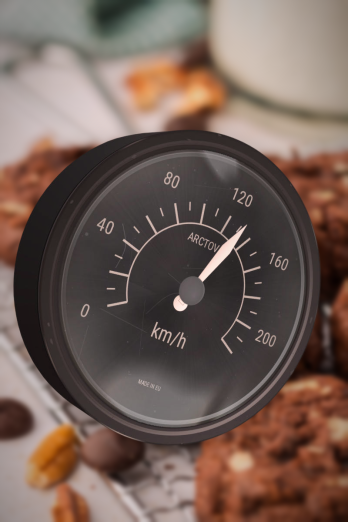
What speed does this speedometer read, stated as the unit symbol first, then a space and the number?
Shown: km/h 130
